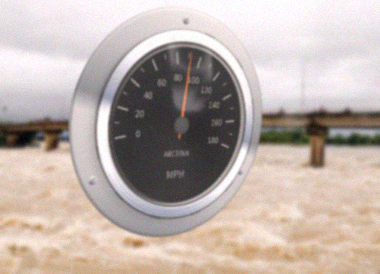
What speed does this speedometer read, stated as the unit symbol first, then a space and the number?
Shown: mph 90
